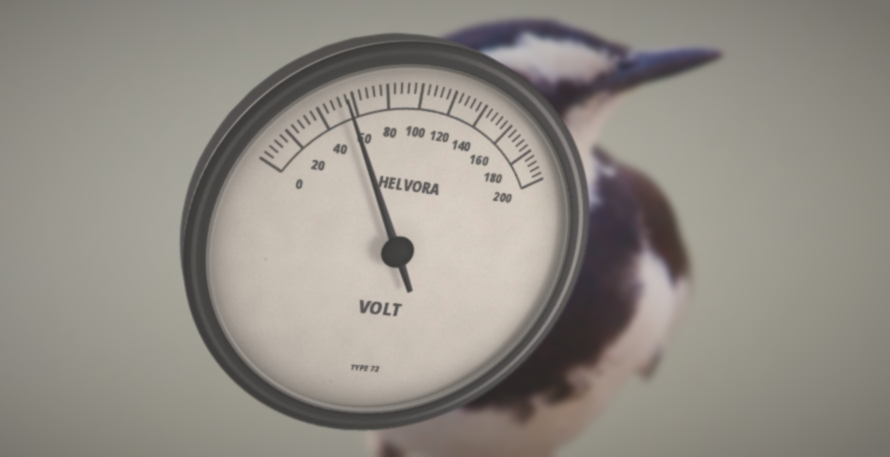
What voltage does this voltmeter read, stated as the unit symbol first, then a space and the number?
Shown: V 56
